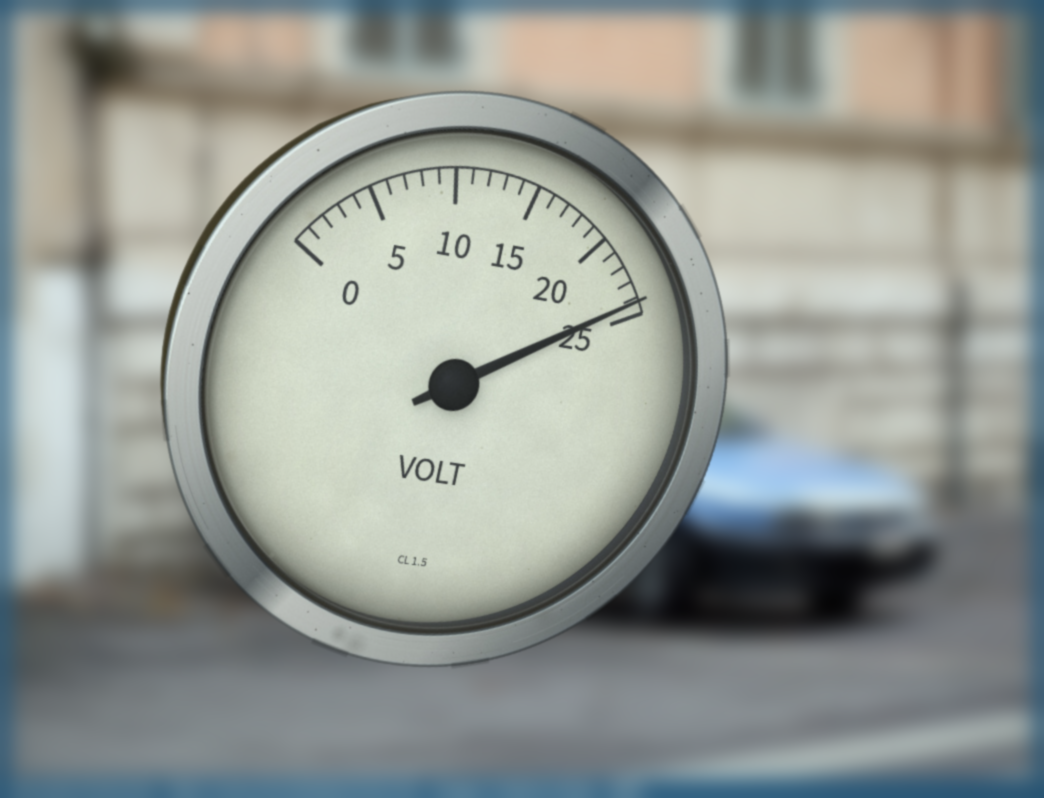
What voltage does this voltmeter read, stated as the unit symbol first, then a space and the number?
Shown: V 24
